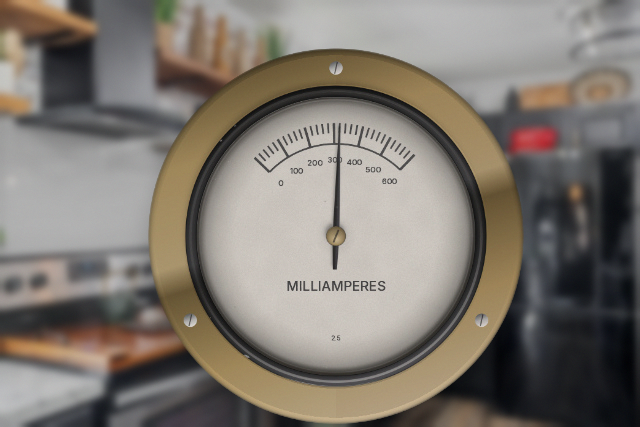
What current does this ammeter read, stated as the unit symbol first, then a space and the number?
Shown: mA 320
